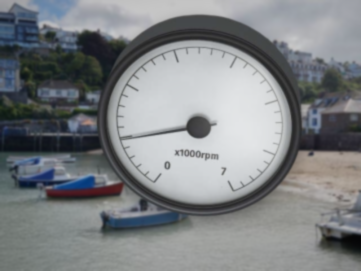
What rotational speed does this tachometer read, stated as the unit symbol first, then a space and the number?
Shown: rpm 1000
